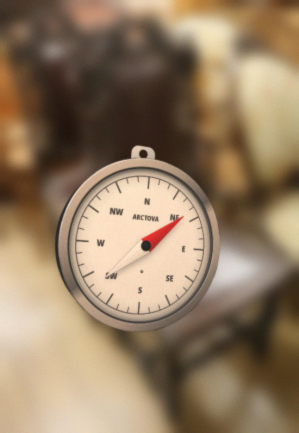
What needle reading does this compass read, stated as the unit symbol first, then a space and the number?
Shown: ° 50
